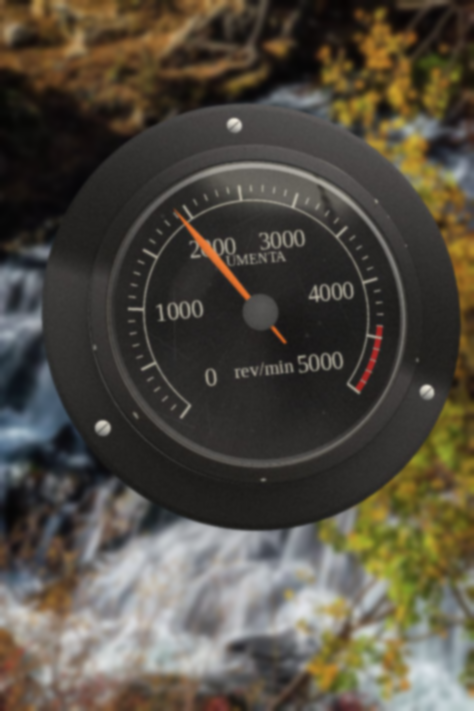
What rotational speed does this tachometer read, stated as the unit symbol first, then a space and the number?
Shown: rpm 1900
